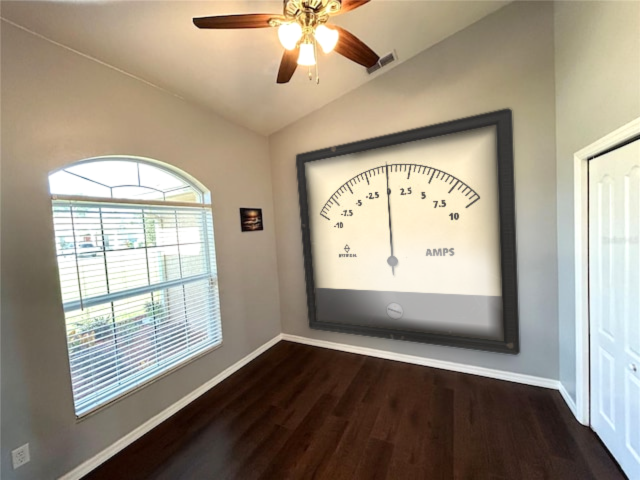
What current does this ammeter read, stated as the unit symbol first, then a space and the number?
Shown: A 0
